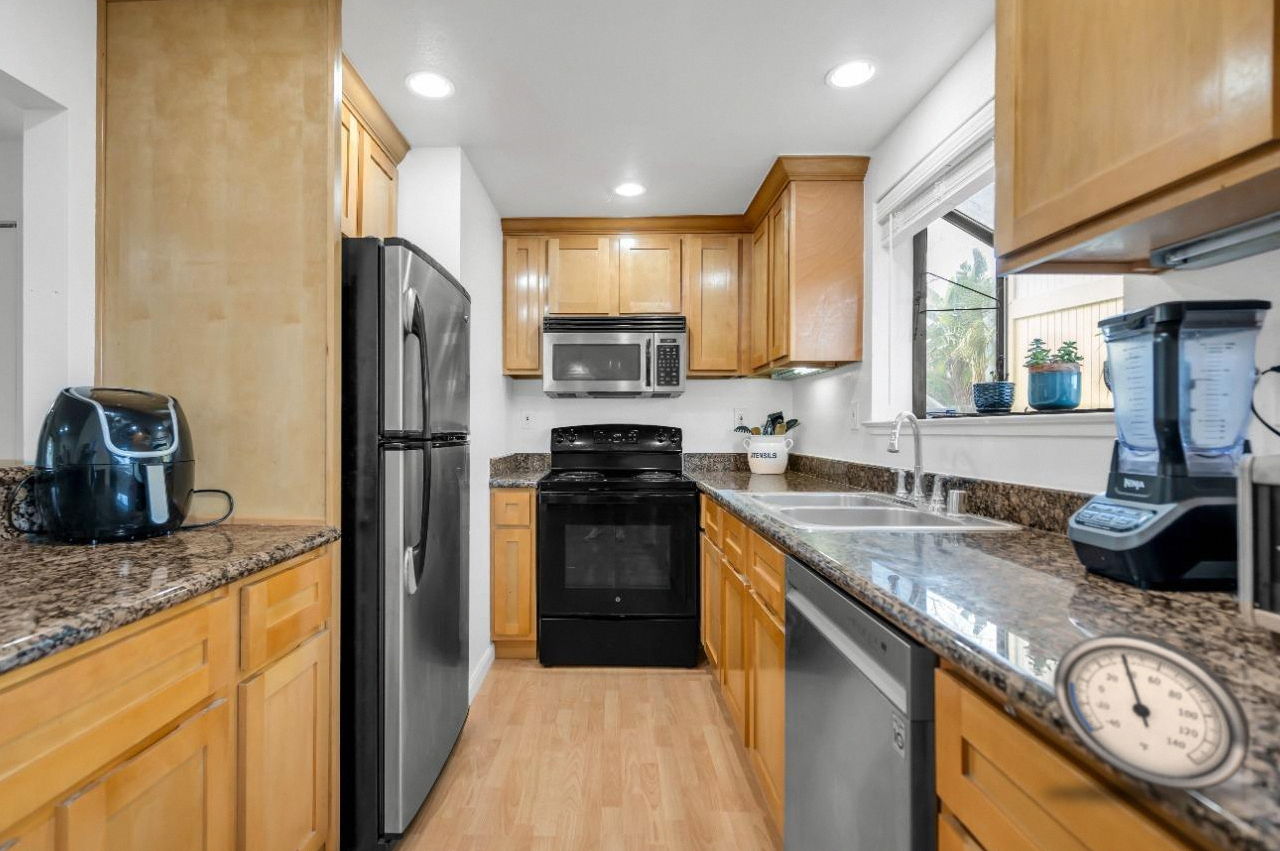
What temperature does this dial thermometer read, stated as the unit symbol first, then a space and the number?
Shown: °F 40
